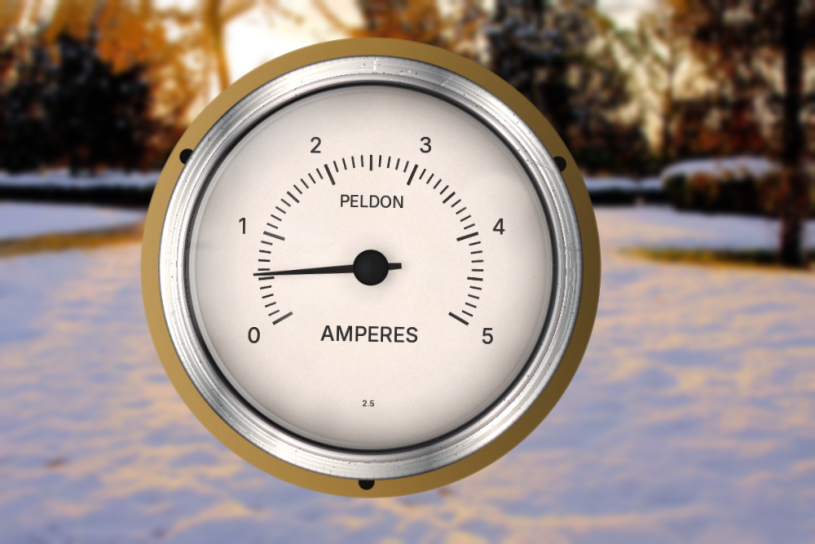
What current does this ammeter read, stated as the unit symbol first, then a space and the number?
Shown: A 0.55
